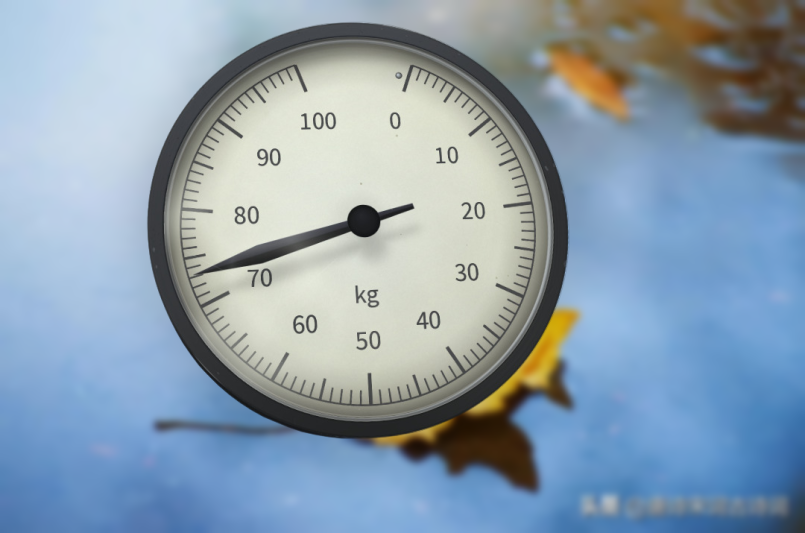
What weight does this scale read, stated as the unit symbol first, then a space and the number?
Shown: kg 73
